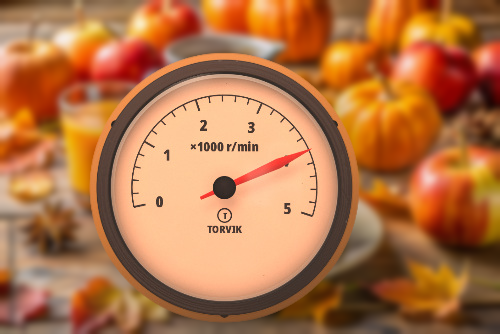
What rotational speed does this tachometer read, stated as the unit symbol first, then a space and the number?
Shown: rpm 4000
